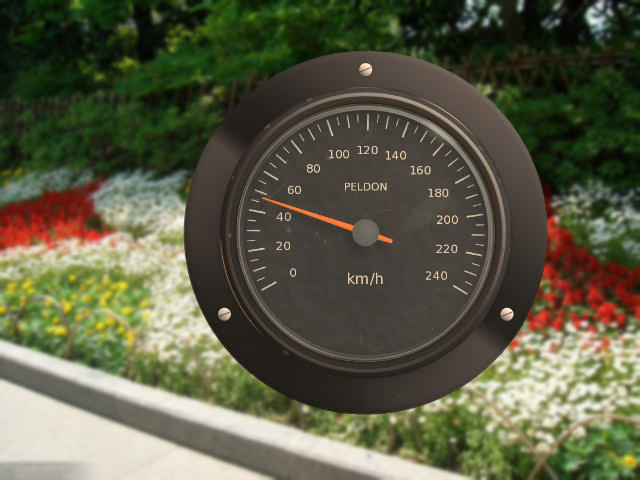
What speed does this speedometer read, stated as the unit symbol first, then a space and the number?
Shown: km/h 47.5
